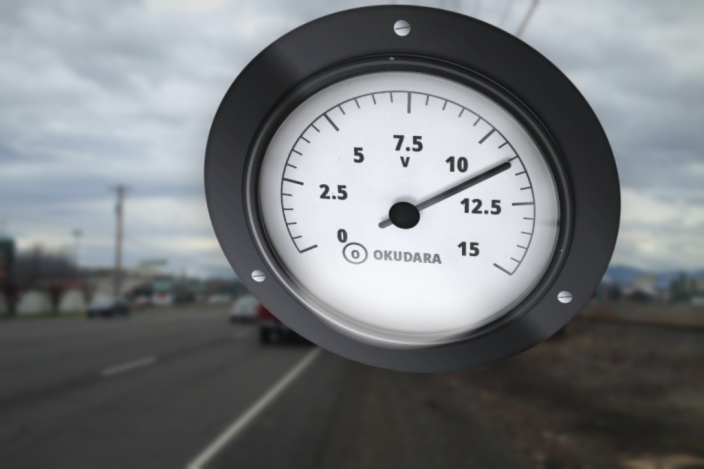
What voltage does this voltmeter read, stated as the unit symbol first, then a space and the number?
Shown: V 11
